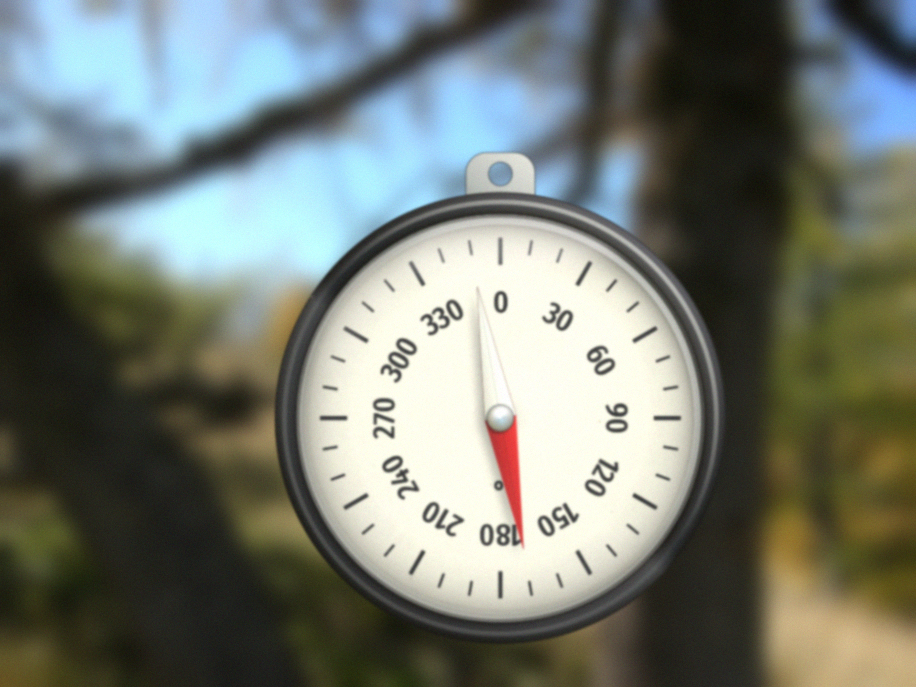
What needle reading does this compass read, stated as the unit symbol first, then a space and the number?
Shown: ° 170
